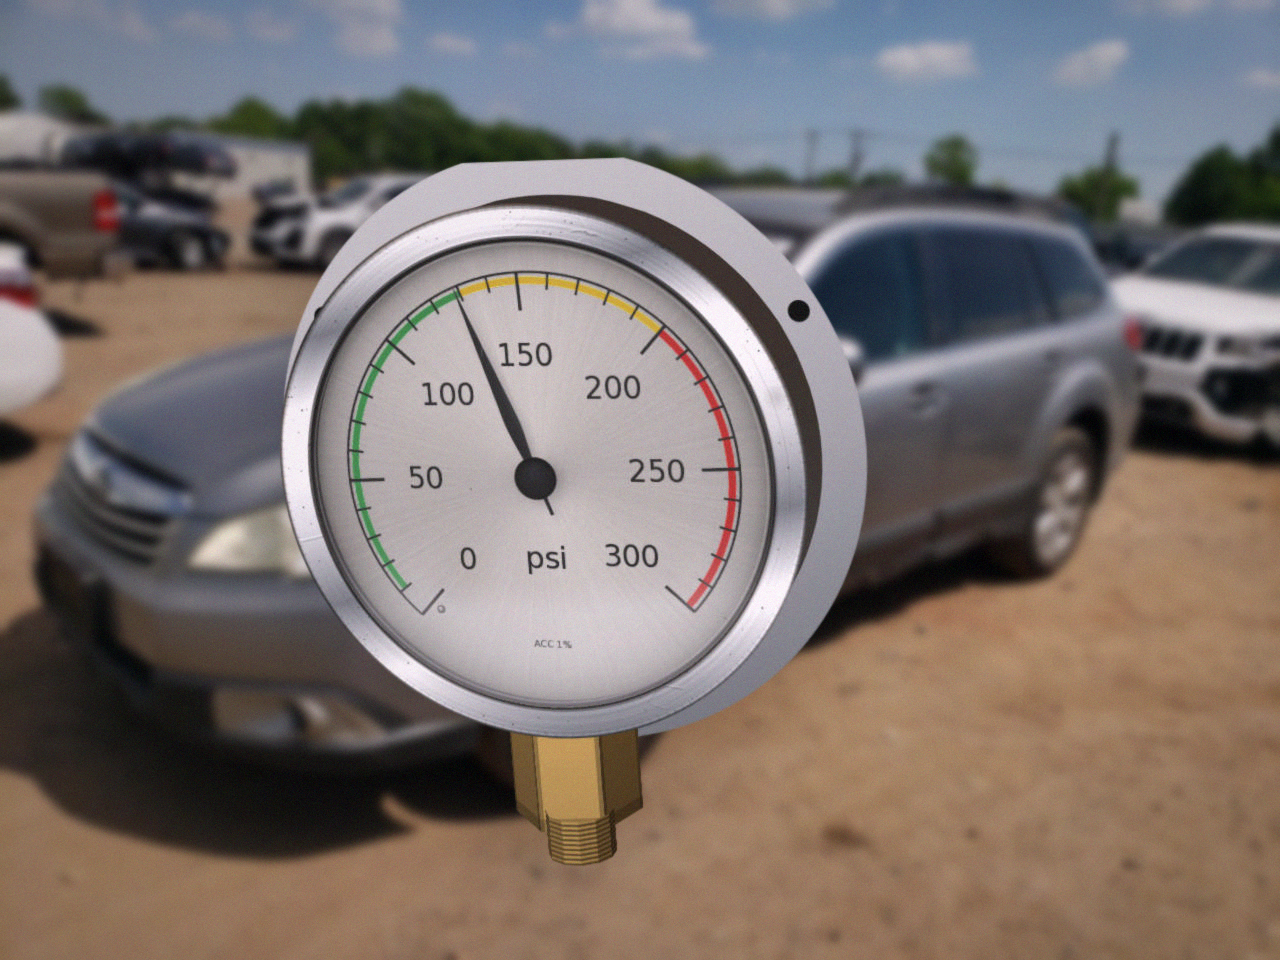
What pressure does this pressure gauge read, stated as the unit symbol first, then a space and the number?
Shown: psi 130
